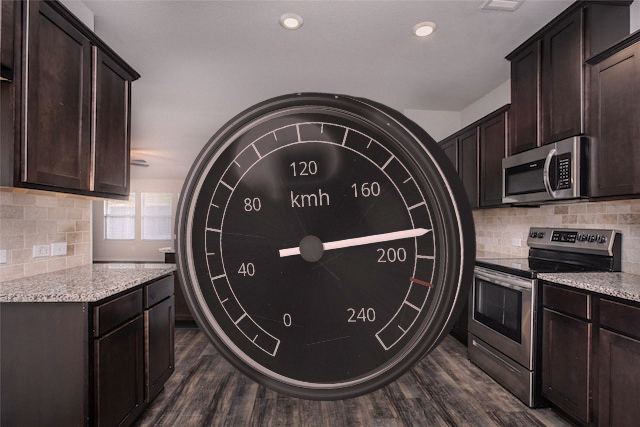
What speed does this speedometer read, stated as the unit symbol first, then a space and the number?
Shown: km/h 190
